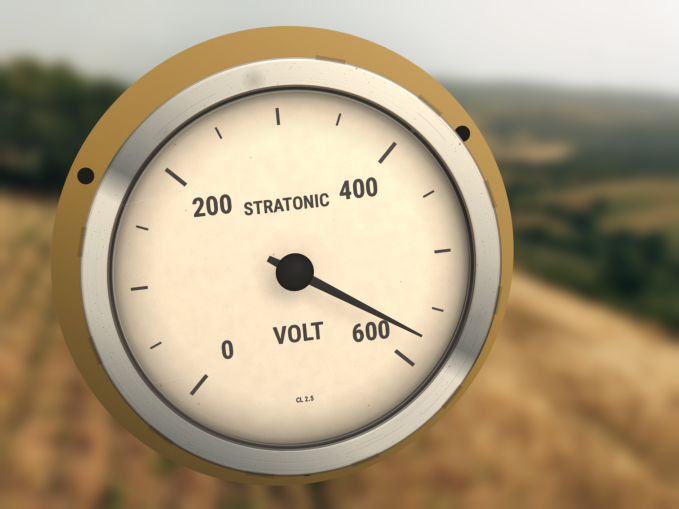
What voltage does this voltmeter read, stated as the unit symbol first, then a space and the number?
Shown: V 575
